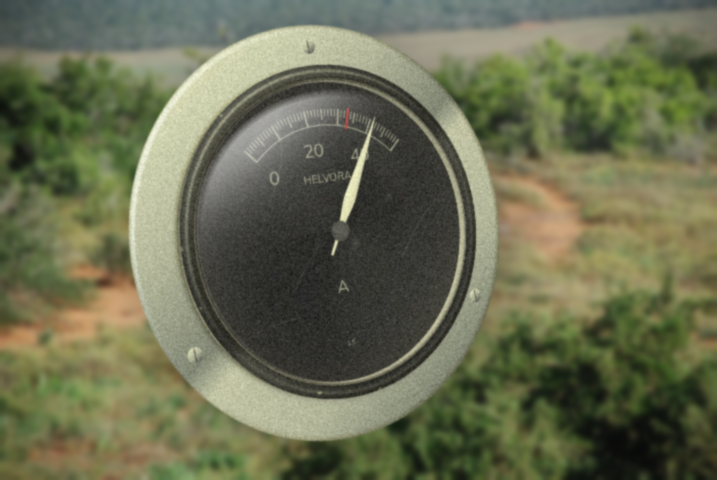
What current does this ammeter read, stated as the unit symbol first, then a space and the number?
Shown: A 40
